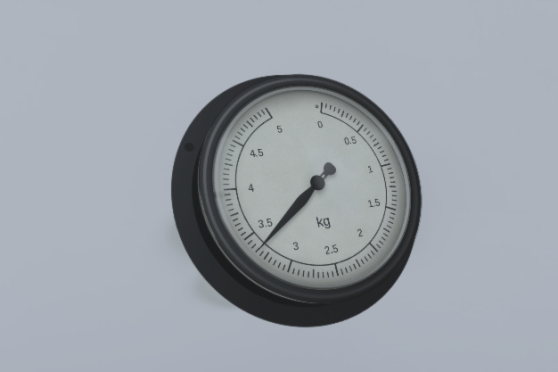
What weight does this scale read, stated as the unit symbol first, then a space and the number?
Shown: kg 3.35
